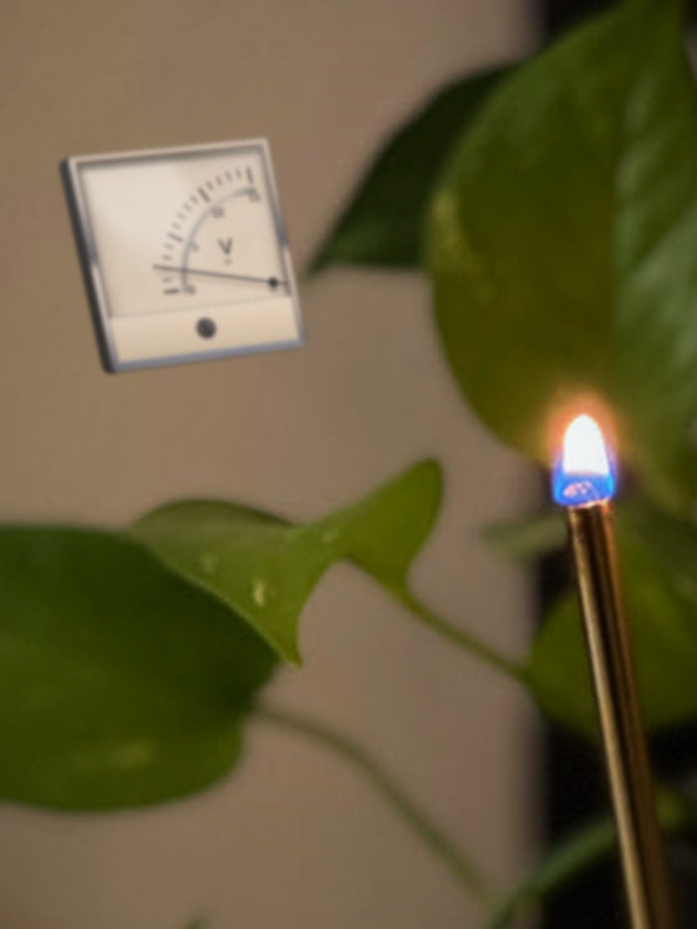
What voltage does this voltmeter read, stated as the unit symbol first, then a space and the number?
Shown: V 2
